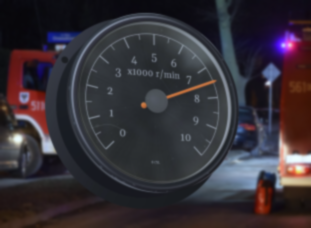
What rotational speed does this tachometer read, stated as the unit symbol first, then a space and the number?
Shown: rpm 7500
